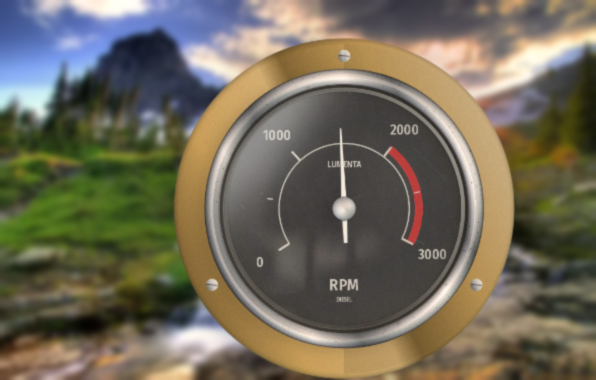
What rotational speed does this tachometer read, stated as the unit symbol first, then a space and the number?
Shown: rpm 1500
